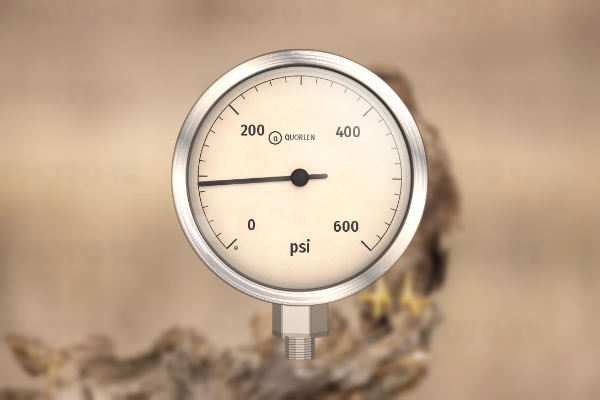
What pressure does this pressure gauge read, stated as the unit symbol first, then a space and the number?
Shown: psi 90
